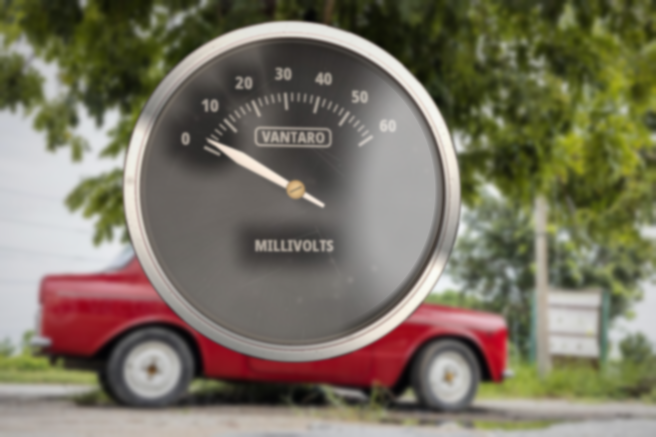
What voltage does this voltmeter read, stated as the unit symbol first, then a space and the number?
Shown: mV 2
